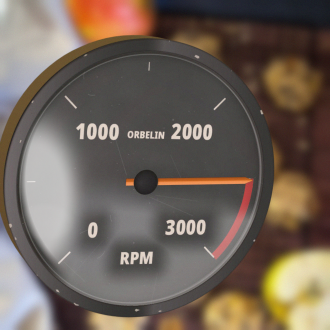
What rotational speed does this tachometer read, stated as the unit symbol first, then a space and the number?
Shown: rpm 2500
